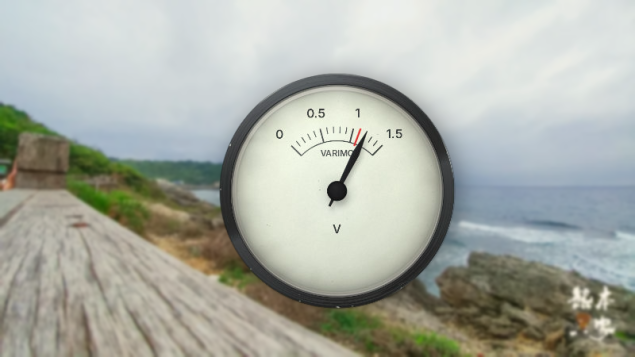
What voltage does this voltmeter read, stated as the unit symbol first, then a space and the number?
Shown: V 1.2
